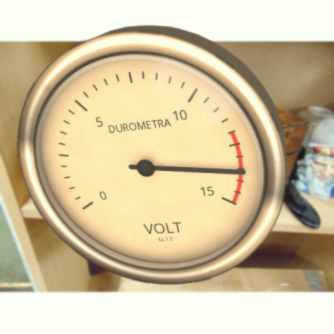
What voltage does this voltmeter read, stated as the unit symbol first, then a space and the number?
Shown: V 13.5
